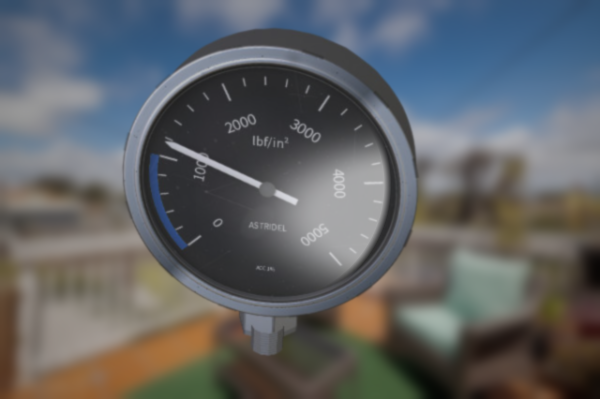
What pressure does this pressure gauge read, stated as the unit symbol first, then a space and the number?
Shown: psi 1200
